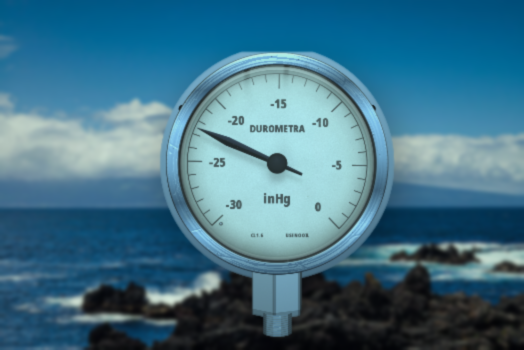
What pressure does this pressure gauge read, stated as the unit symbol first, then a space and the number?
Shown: inHg -22.5
